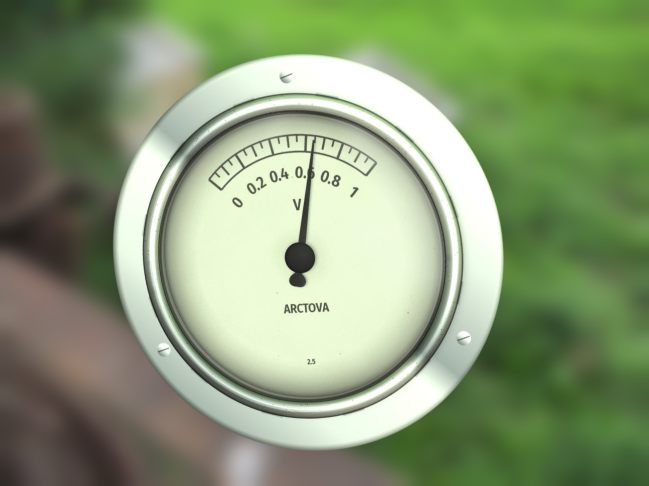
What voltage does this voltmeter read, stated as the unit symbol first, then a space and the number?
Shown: V 0.65
